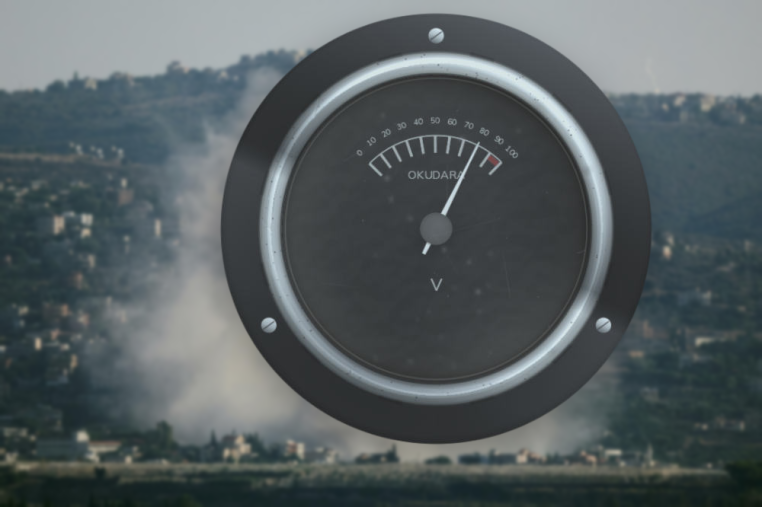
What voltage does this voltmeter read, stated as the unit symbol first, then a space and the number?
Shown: V 80
